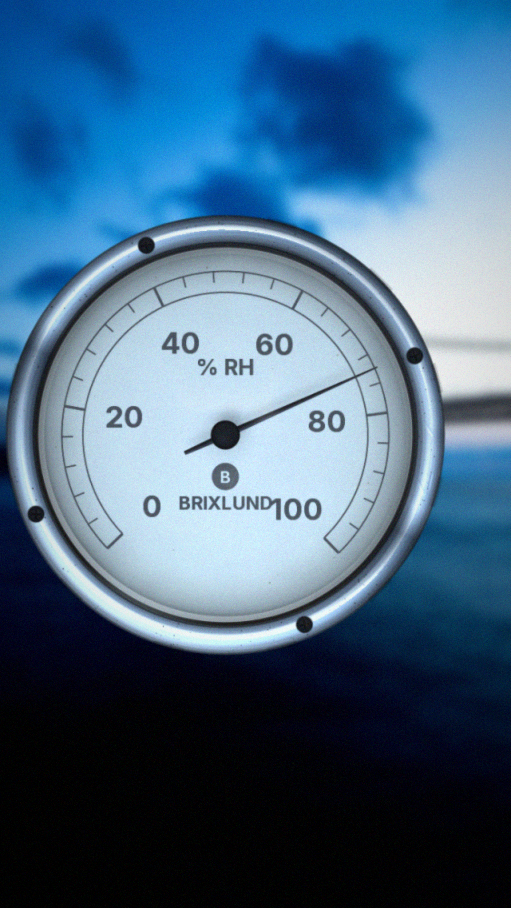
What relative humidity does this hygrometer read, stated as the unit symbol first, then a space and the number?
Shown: % 74
